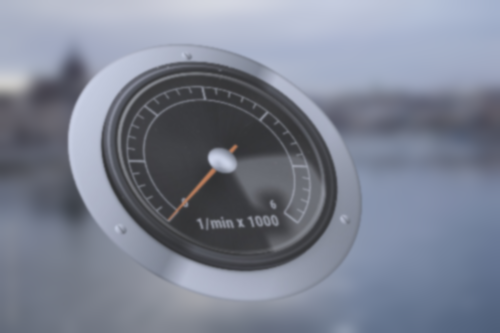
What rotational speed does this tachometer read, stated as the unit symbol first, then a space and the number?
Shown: rpm 0
